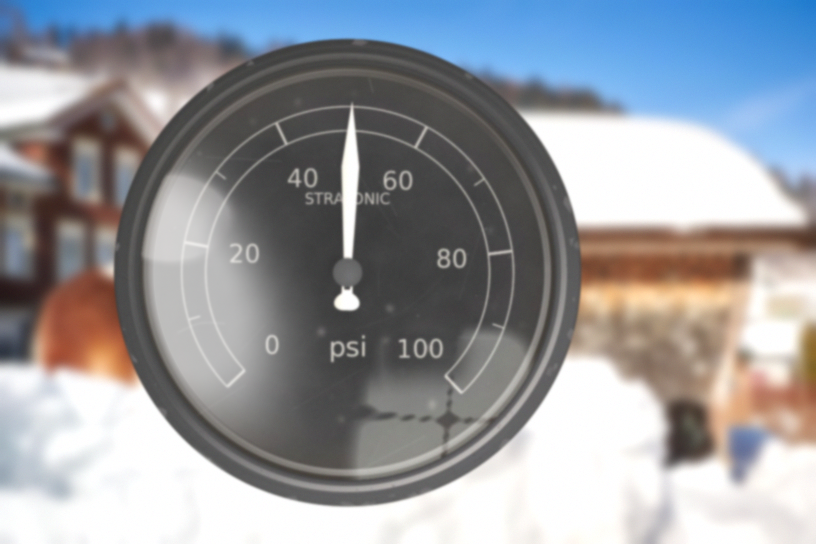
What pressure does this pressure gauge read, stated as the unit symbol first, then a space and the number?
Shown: psi 50
